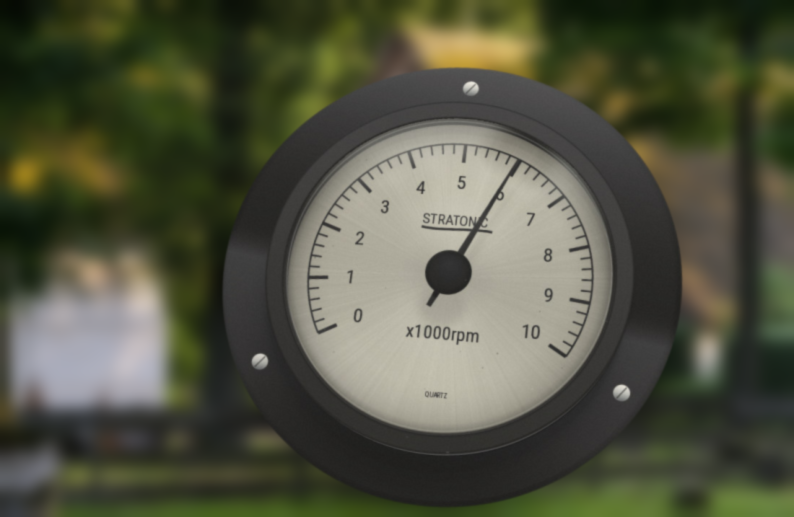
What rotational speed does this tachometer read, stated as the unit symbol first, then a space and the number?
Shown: rpm 6000
